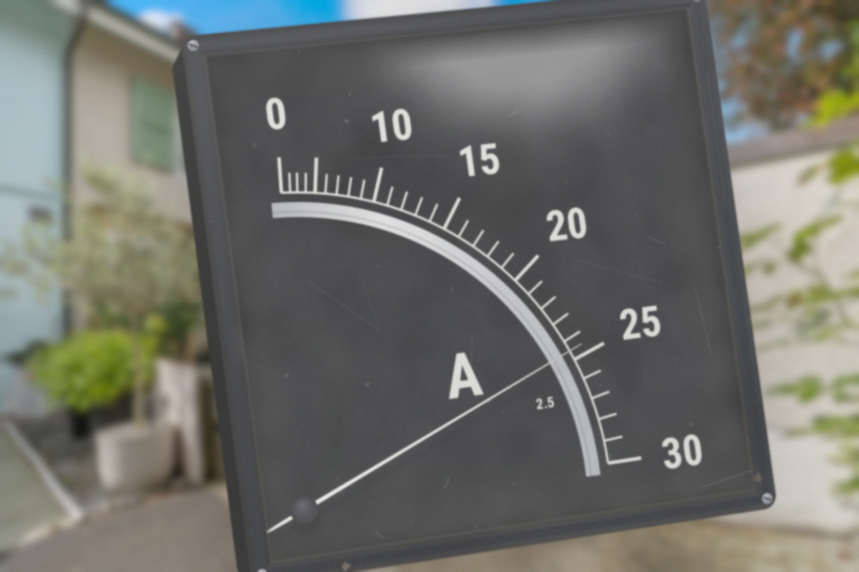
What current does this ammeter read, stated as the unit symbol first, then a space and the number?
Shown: A 24.5
